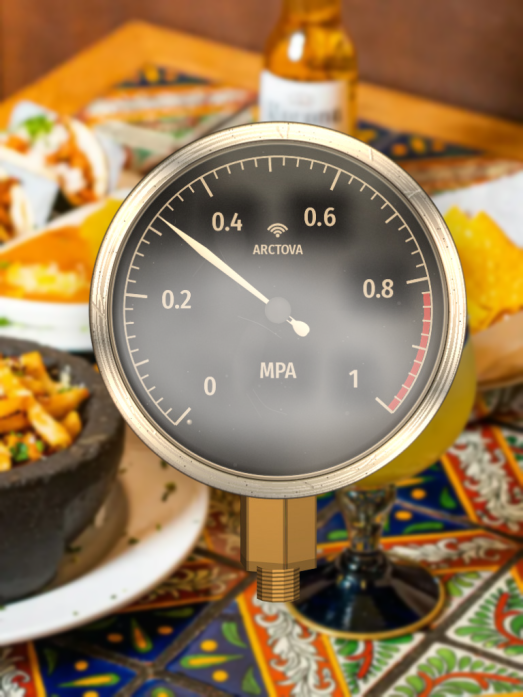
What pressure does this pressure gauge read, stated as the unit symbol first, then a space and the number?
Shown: MPa 0.32
